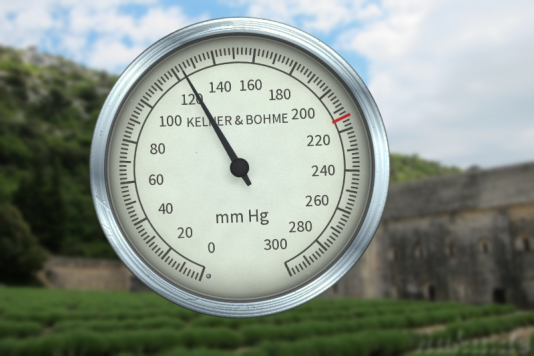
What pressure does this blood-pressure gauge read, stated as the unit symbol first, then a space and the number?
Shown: mmHg 124
